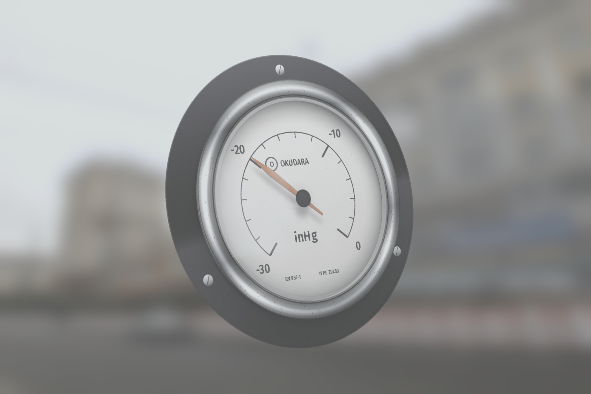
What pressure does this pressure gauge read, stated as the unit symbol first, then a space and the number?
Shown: inHg -20
